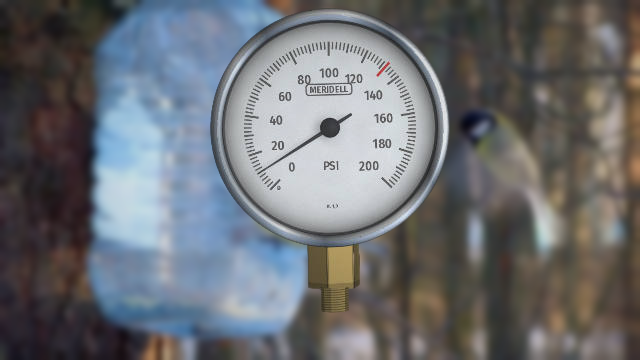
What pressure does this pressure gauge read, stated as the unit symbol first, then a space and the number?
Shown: psi 10
